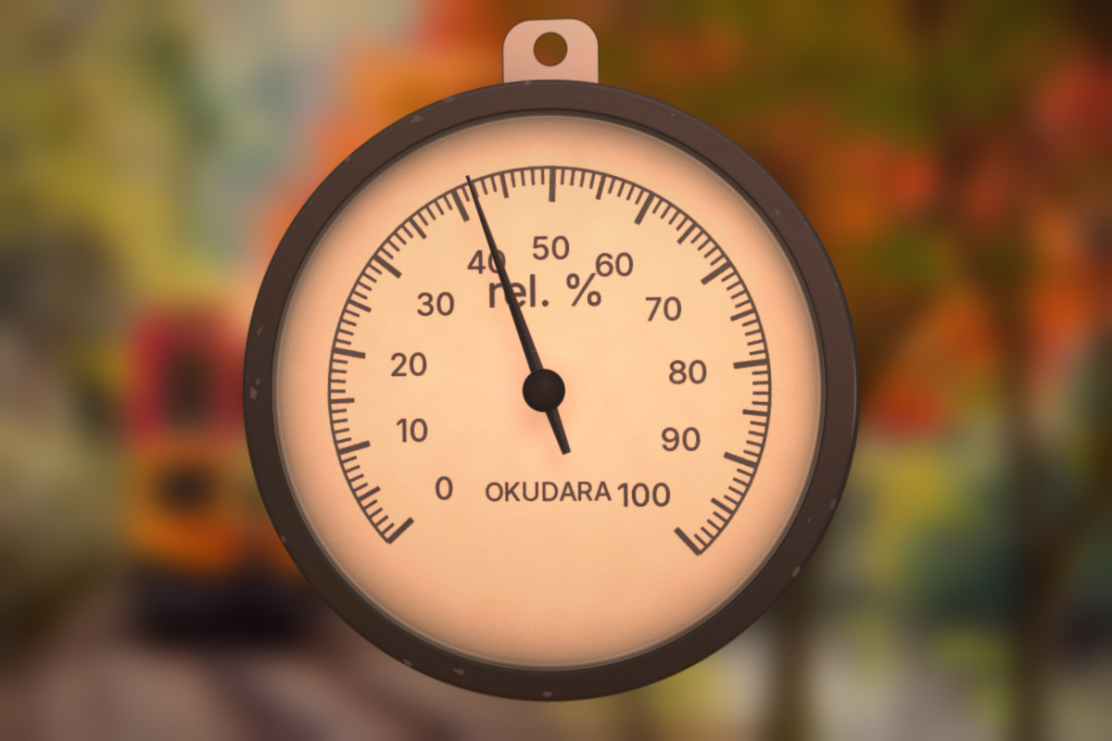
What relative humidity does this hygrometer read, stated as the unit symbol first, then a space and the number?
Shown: % 42
